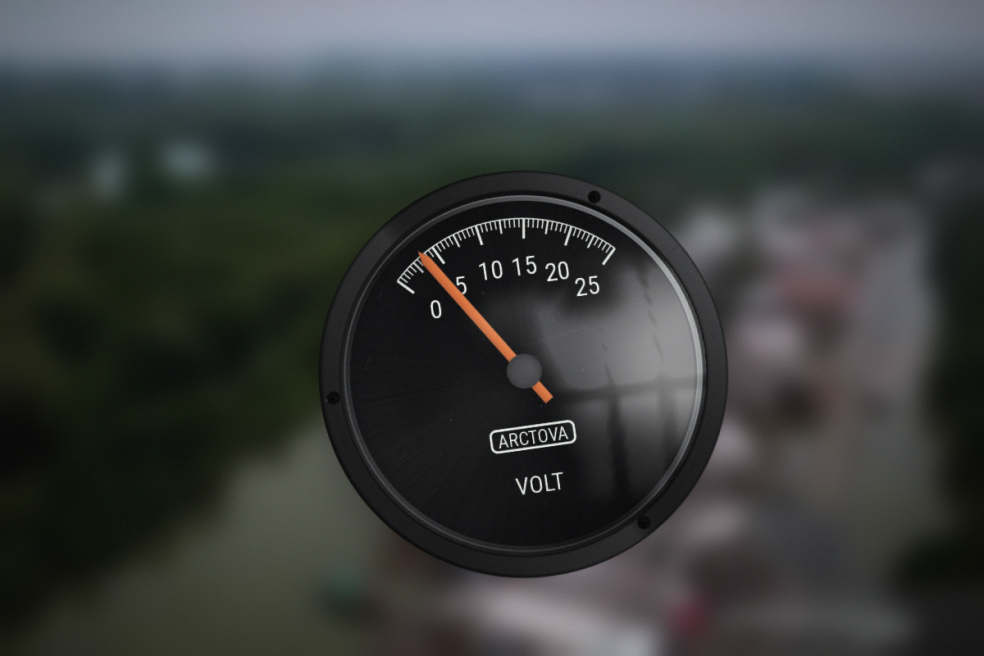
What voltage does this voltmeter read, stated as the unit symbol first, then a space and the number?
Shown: V 3.5
